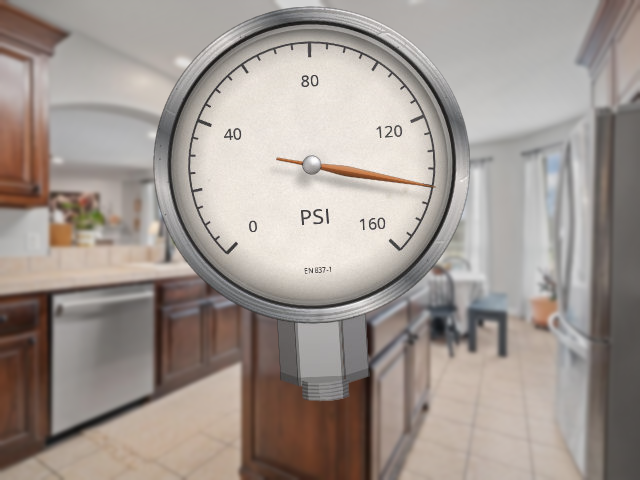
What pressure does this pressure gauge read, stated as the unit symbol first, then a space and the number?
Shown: psi 140
